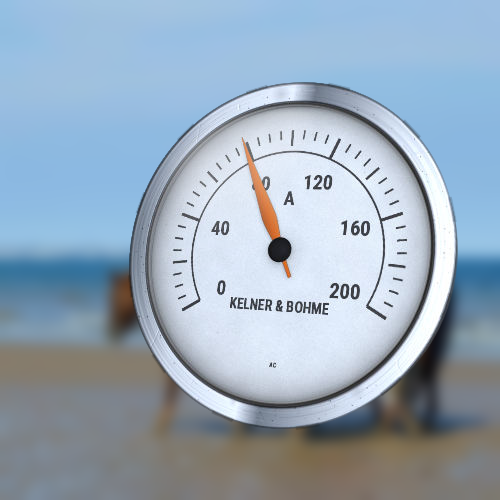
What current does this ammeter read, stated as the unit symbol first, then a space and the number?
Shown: A 80
